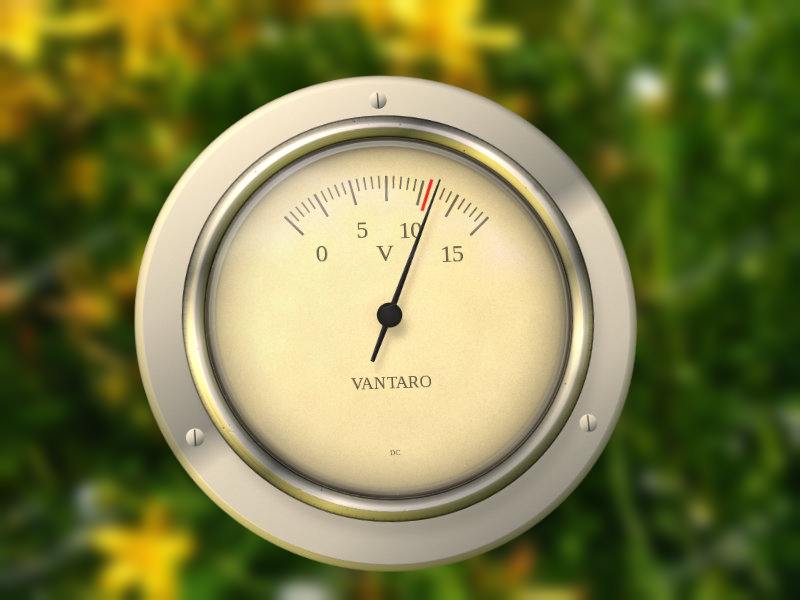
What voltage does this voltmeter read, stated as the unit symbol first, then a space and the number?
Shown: V 11
